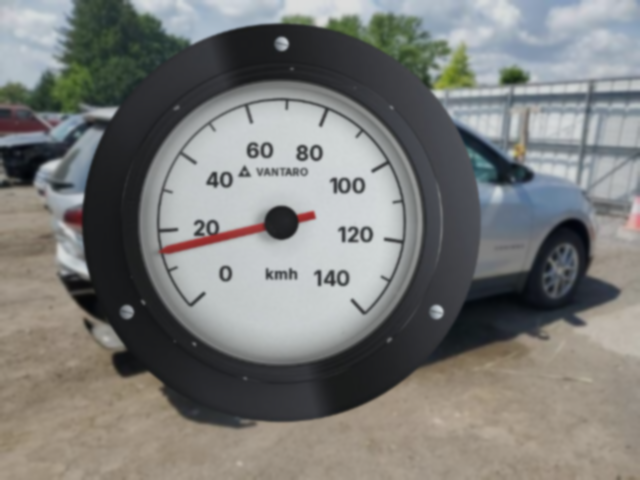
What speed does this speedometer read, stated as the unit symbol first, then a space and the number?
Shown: km/h 15
